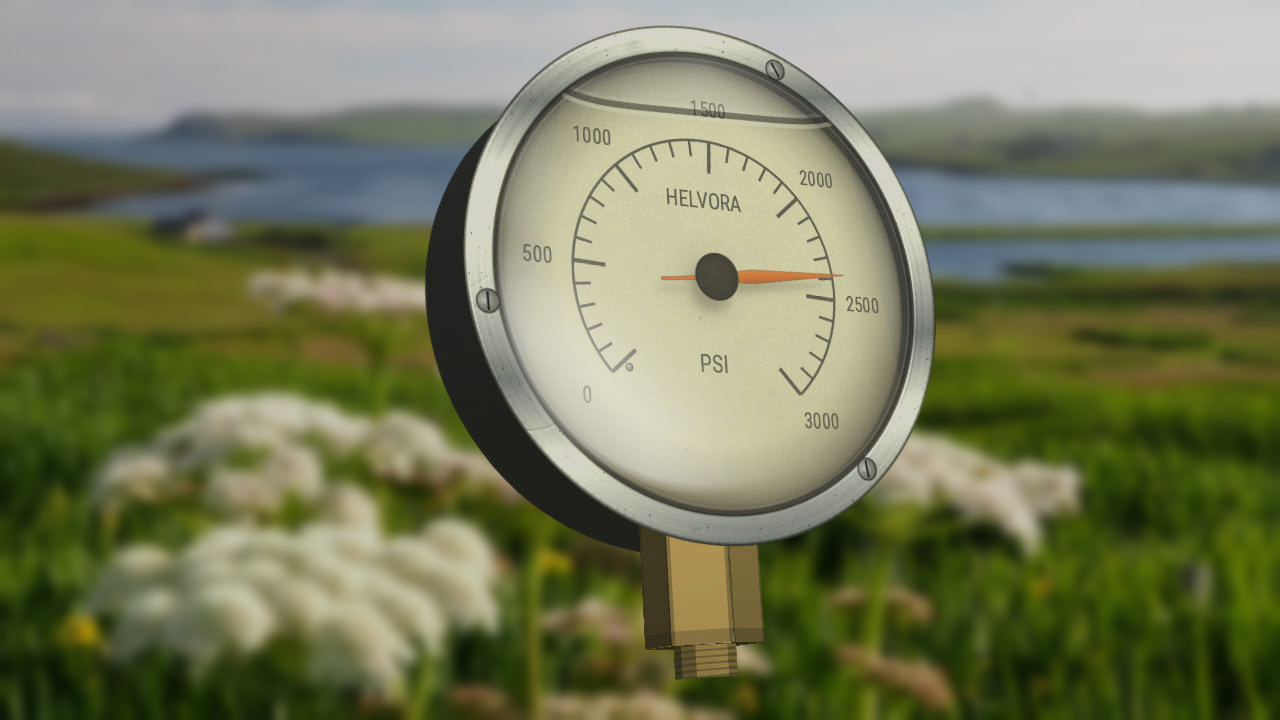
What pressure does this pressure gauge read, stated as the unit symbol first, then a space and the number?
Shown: psi 2400
